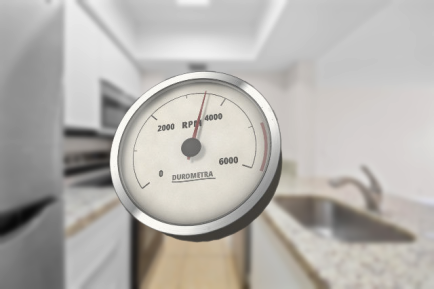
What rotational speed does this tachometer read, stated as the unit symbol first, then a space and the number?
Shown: rpm 3500
